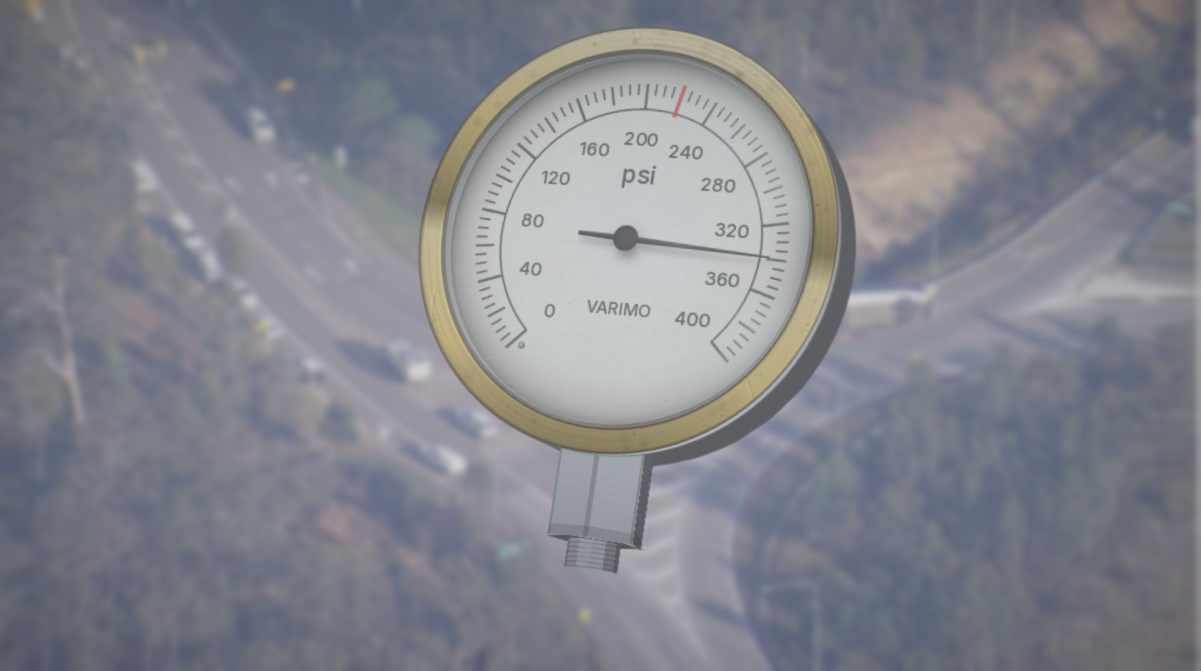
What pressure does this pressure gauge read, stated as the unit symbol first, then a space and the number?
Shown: psi 340
